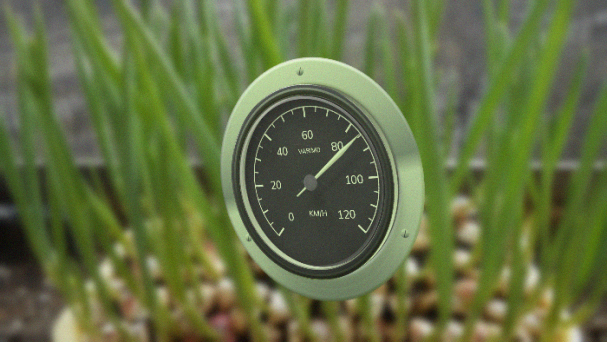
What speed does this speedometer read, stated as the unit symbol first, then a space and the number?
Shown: km/h 85
